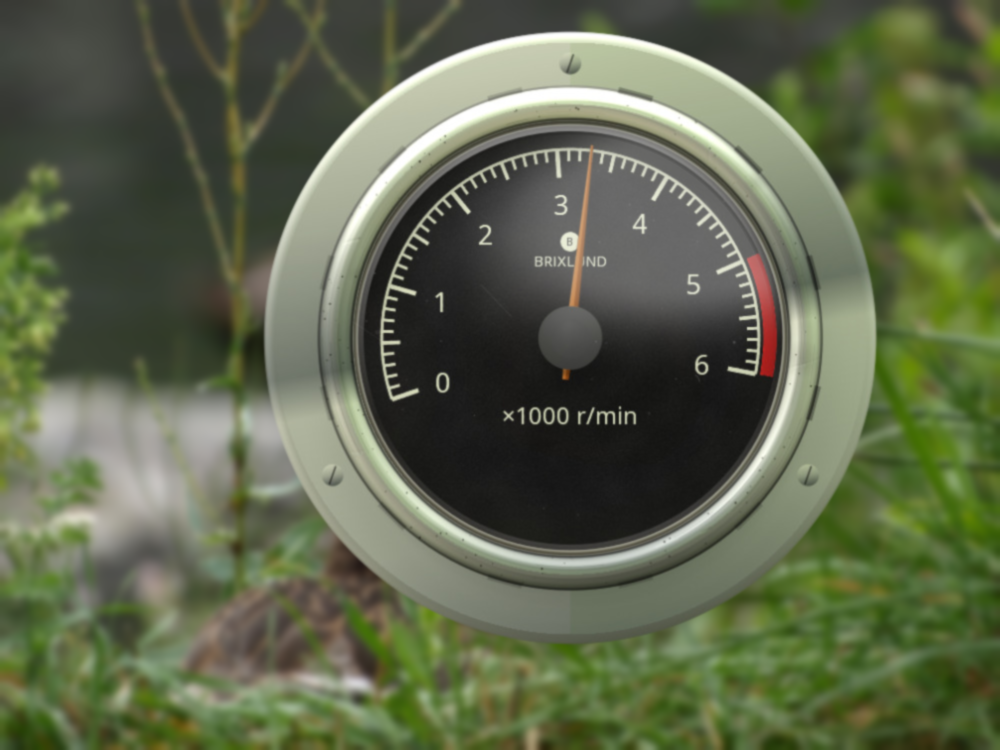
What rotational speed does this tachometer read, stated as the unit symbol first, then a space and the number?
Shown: rpm 3300
